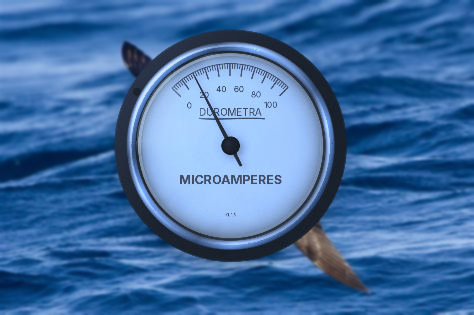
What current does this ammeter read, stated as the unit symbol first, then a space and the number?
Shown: µA 20
